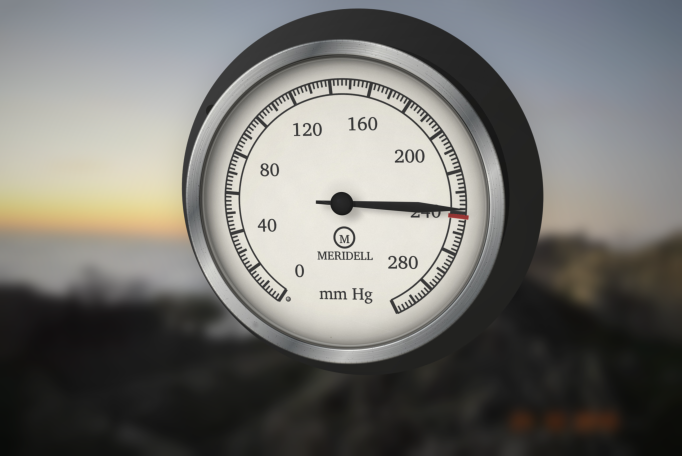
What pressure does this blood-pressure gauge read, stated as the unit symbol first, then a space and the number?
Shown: mmHg 238
